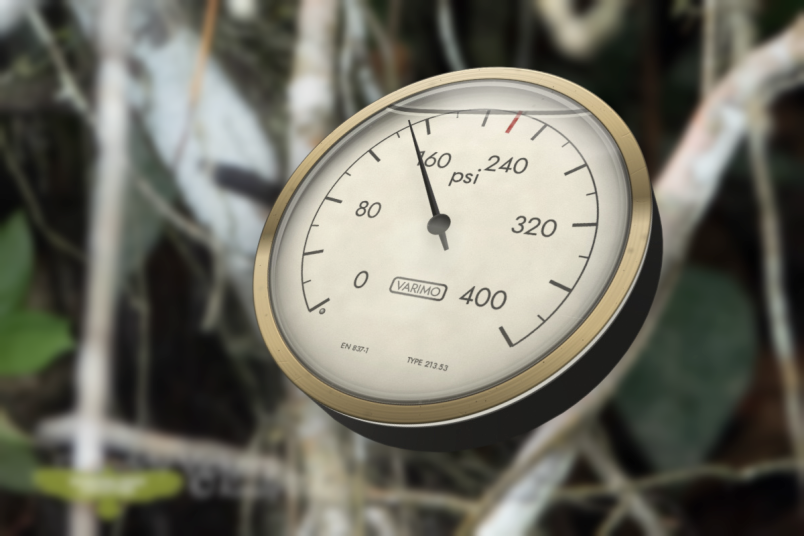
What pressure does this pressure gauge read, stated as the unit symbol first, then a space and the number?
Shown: psi 150
